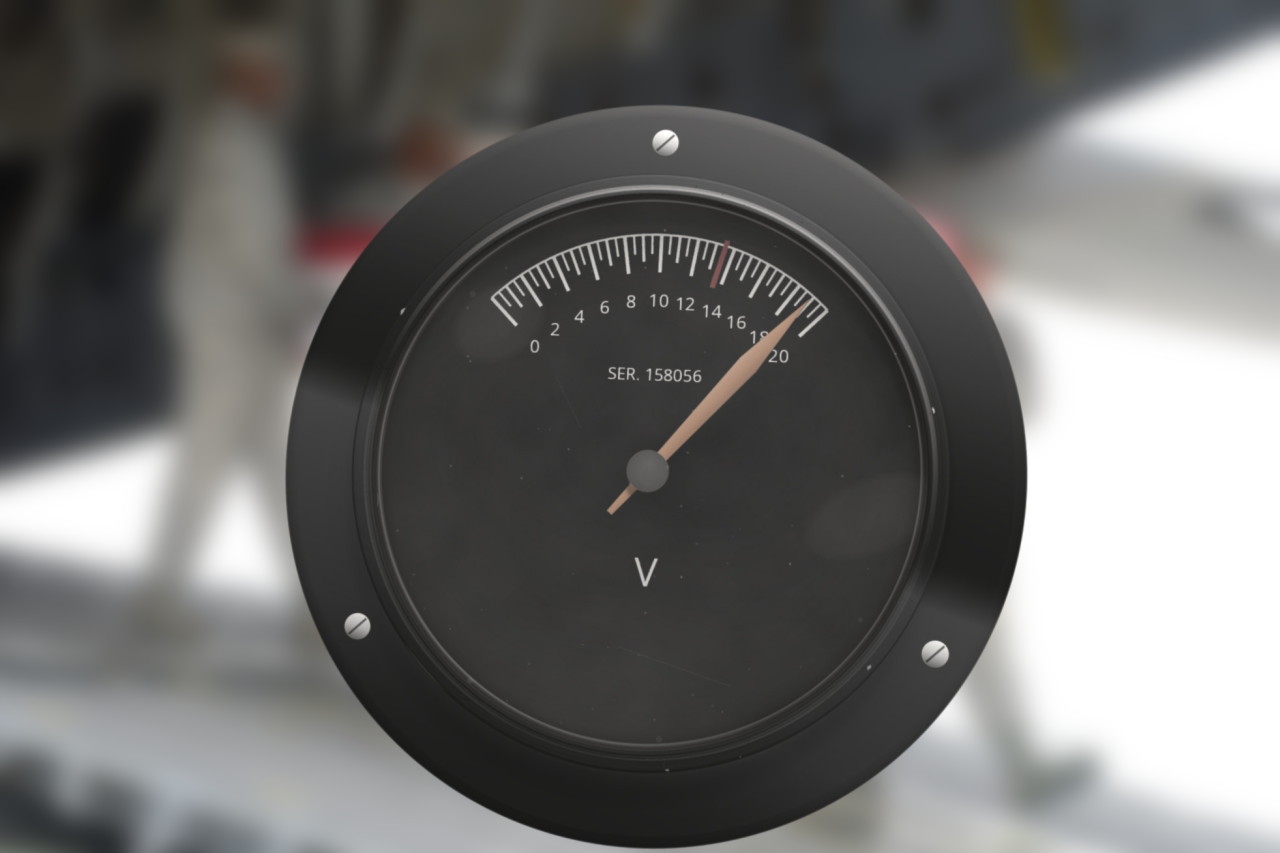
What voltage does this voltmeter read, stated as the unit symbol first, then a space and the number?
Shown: V 19
